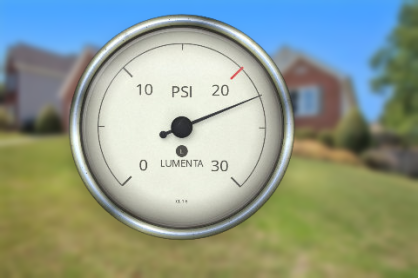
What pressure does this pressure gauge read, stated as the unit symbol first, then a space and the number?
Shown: psi 22.5
